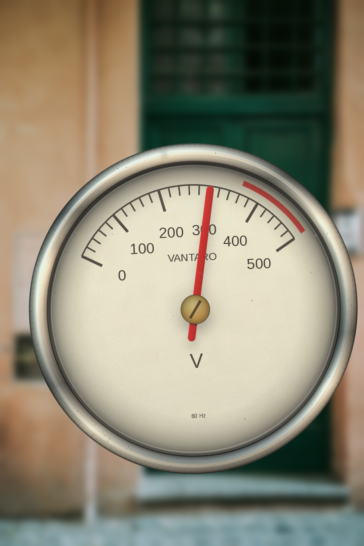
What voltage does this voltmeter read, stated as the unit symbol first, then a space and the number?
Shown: V 300
